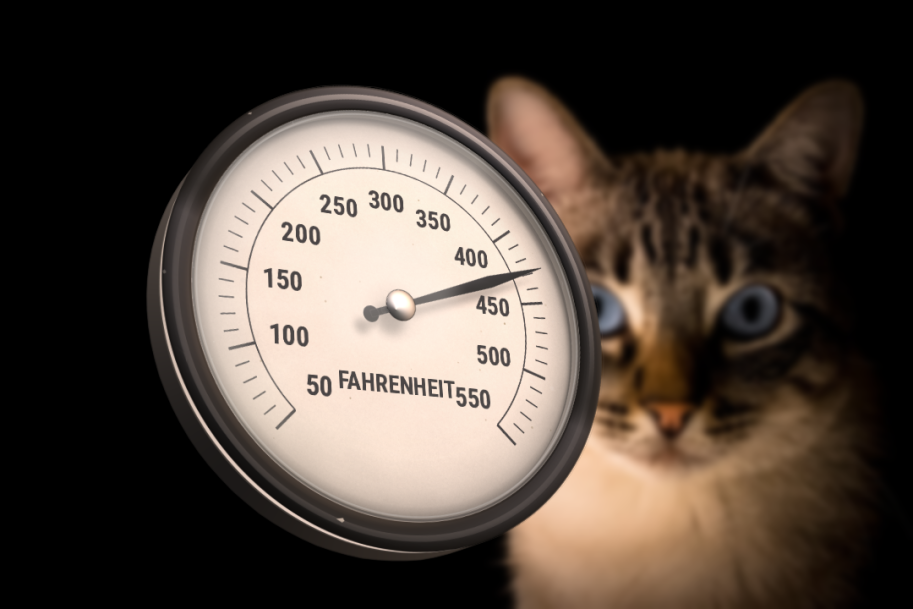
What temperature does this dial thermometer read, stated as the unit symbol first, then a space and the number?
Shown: °F 430
